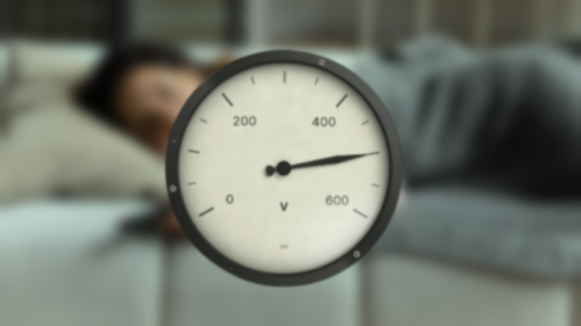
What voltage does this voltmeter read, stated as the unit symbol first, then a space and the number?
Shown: V 500
